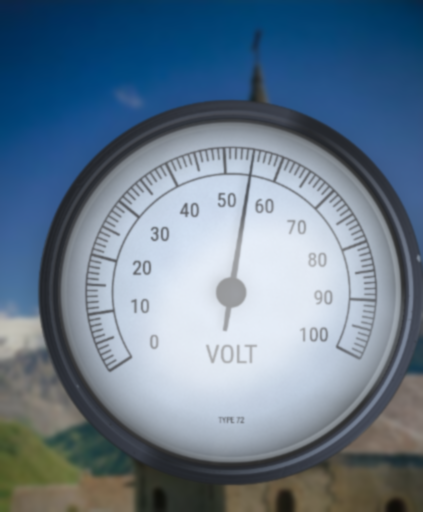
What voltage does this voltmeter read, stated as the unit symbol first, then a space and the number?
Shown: V 55
